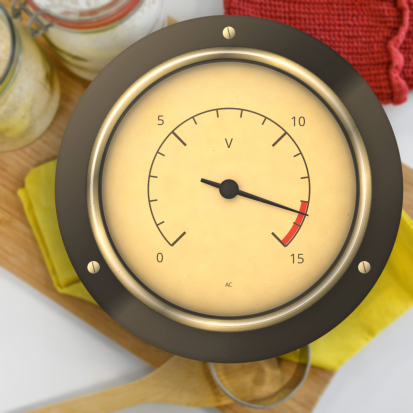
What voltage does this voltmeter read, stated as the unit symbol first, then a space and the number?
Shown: V 13.5
